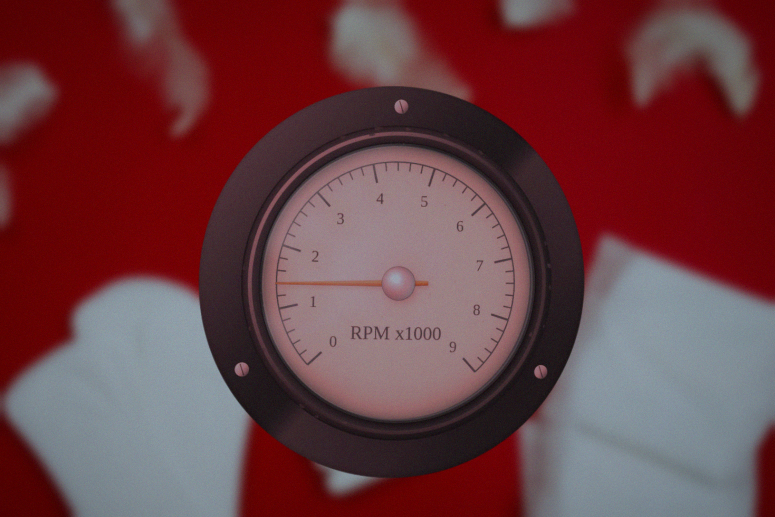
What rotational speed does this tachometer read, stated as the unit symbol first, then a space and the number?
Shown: rpm 1400
